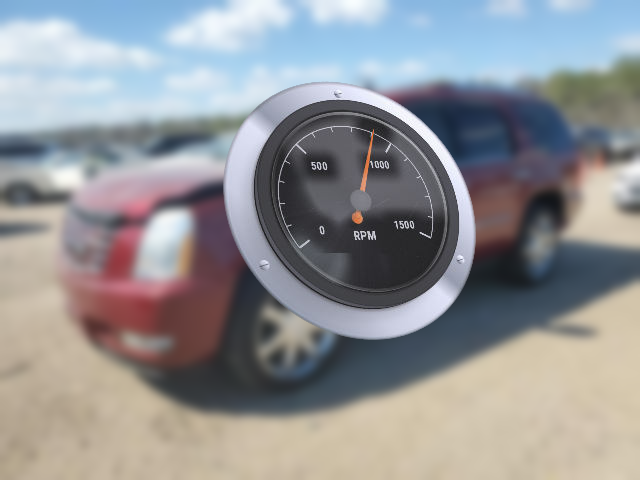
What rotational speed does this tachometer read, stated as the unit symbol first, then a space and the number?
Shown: rpm 900
